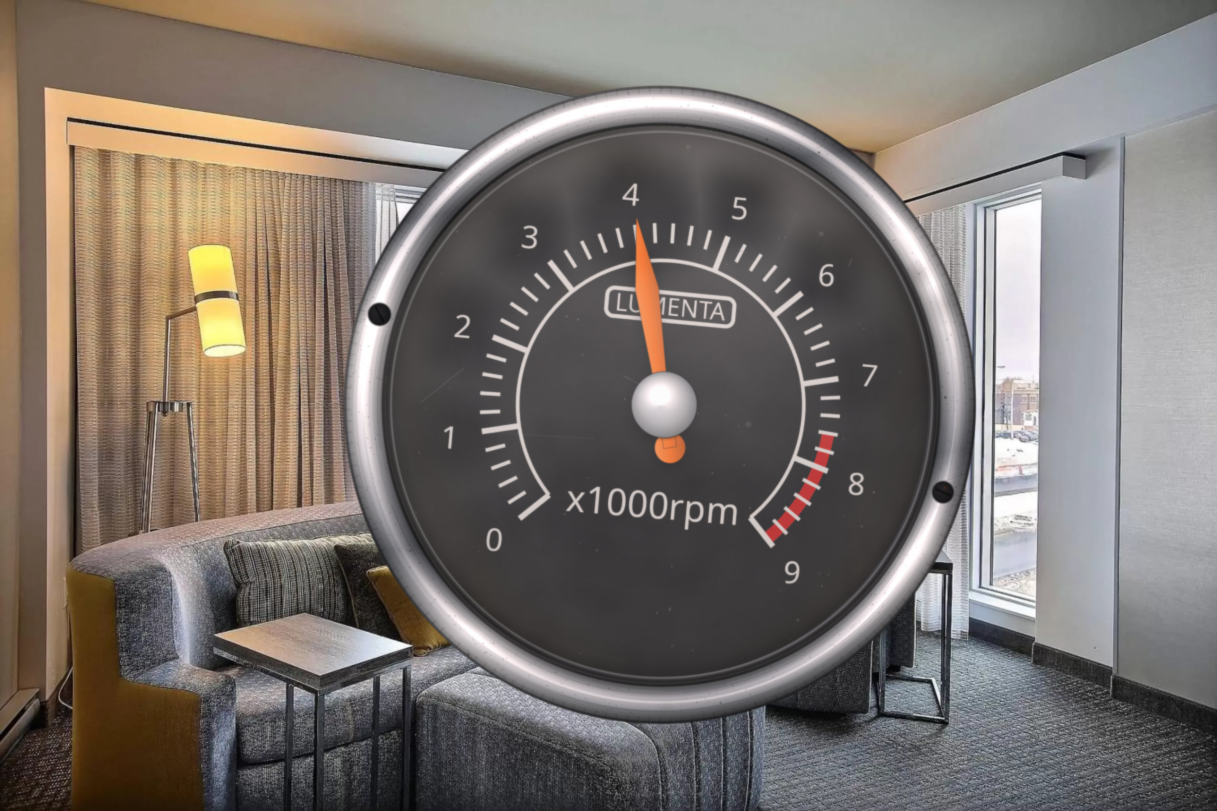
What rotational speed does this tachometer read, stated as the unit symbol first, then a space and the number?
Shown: rpm 4000
